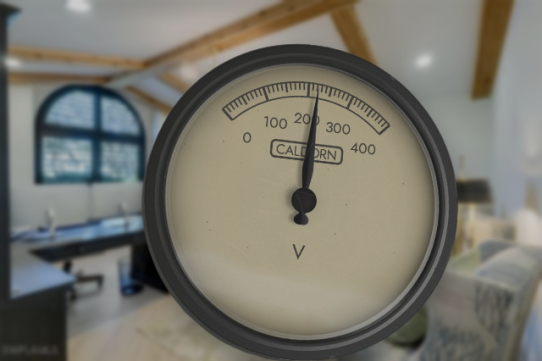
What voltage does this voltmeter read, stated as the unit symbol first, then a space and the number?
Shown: V 220
